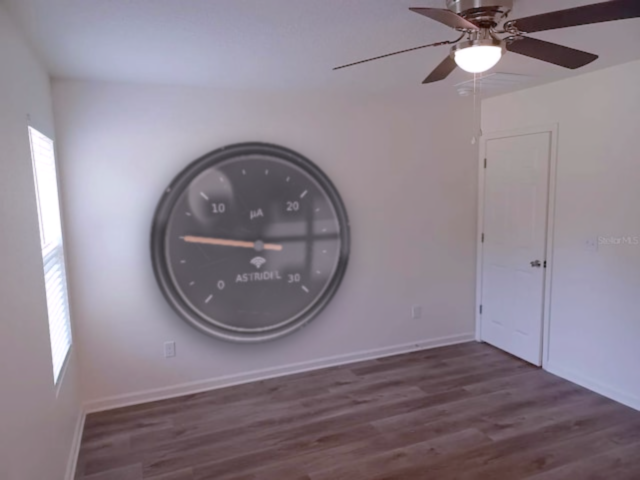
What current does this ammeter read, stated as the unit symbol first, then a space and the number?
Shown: µA 6
